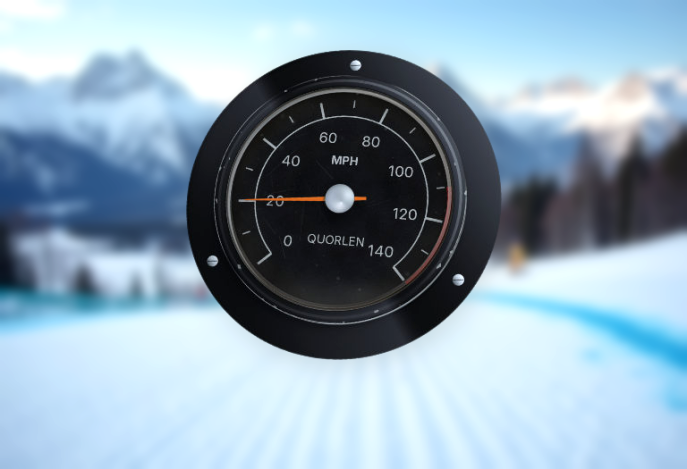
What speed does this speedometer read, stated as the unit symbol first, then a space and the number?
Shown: mph 20
